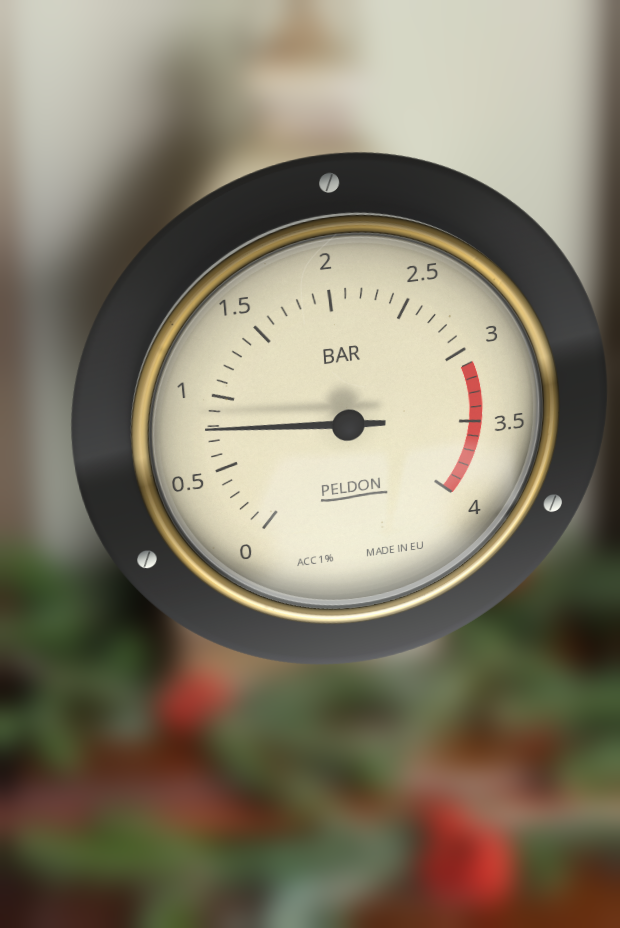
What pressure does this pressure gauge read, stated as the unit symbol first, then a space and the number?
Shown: bar 0.8
